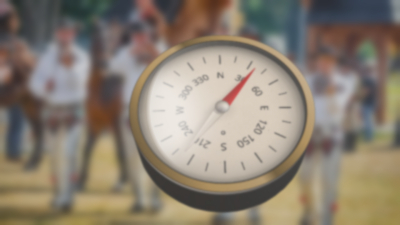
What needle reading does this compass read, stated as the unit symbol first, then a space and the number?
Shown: ° 37.5
